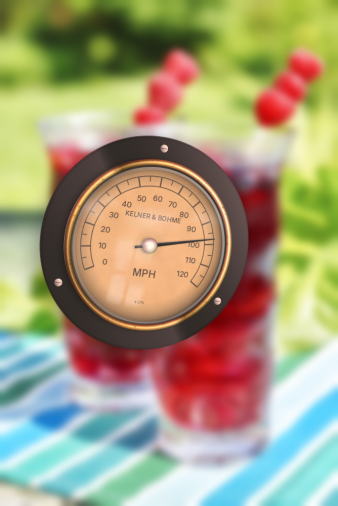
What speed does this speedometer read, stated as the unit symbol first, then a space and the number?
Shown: mph 97.5
